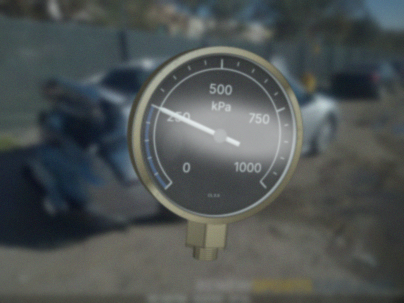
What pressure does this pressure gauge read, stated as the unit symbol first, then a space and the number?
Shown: kPa 250
